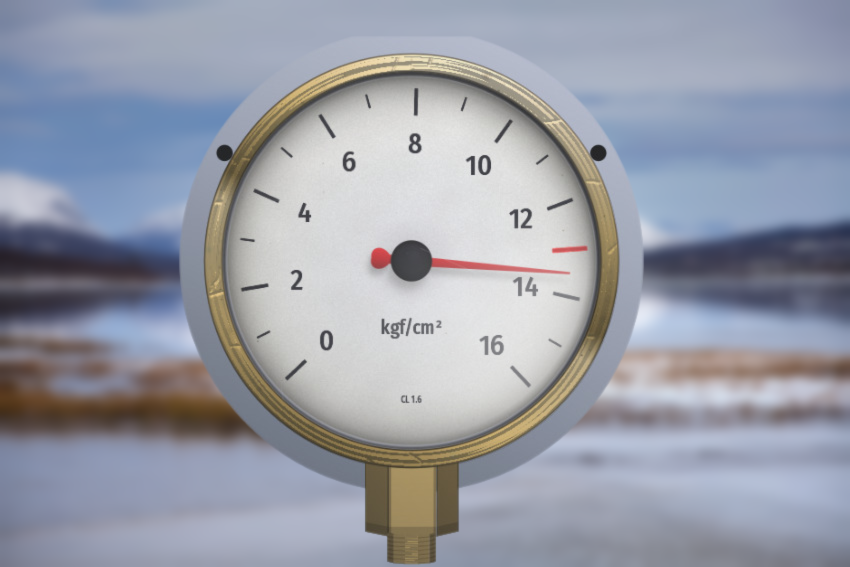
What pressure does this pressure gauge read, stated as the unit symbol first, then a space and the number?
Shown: kg/cm² 13.5
